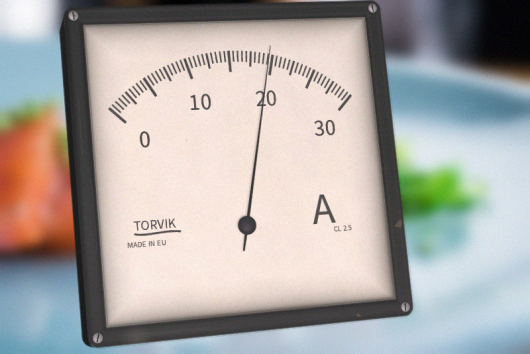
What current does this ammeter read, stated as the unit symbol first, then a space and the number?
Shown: A 19.5
